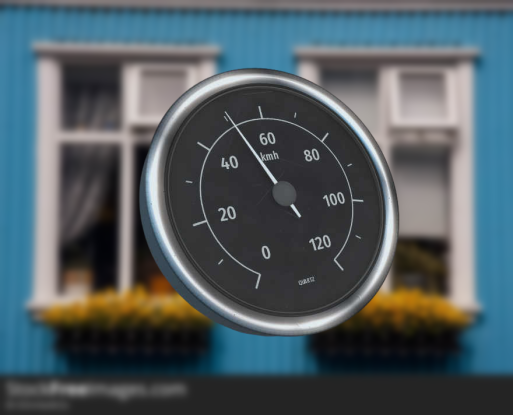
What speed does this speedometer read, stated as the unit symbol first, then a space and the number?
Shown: km/h 50
